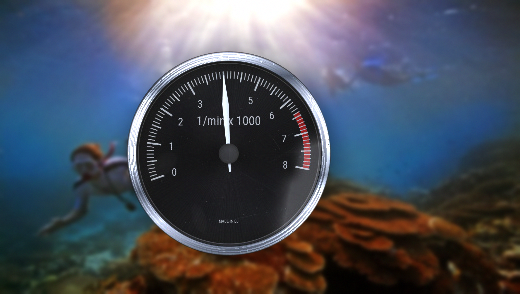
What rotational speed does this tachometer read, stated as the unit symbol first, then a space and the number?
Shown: rpm 4000
